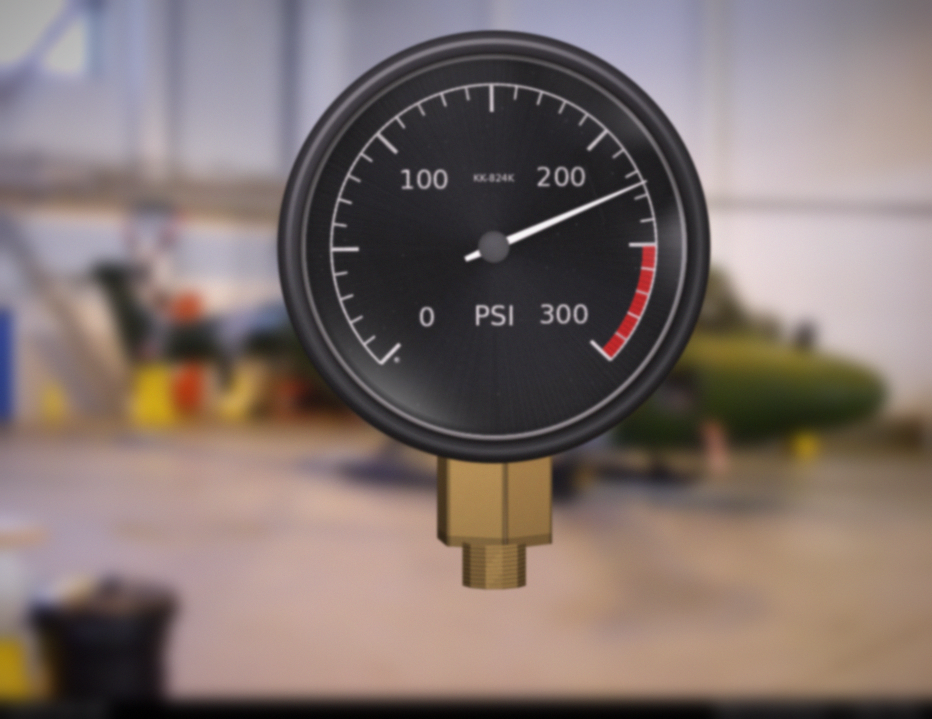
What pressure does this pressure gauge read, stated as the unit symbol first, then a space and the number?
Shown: psi 225
